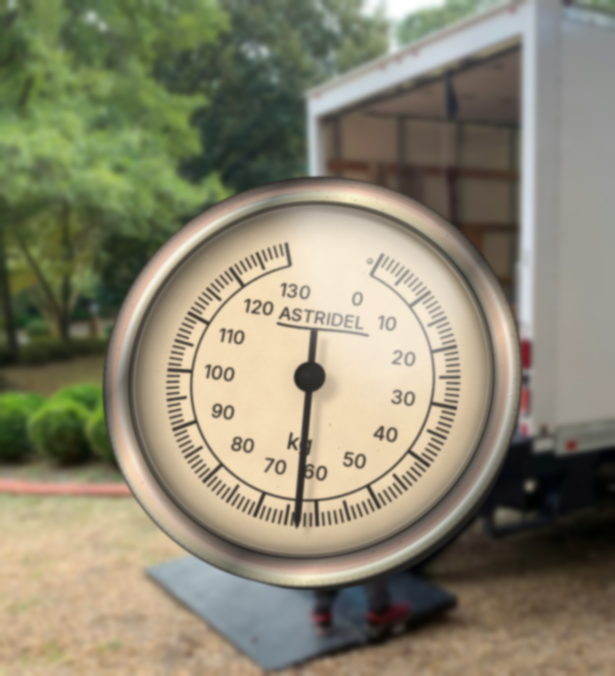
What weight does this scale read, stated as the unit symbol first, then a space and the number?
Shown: kg 63
